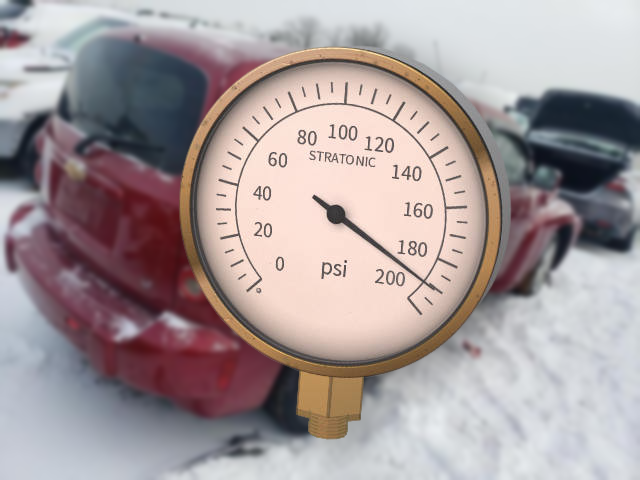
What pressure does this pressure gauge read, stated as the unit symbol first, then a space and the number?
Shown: psi 190
